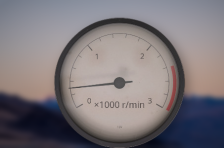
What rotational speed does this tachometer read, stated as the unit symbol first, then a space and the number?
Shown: rpm 300
